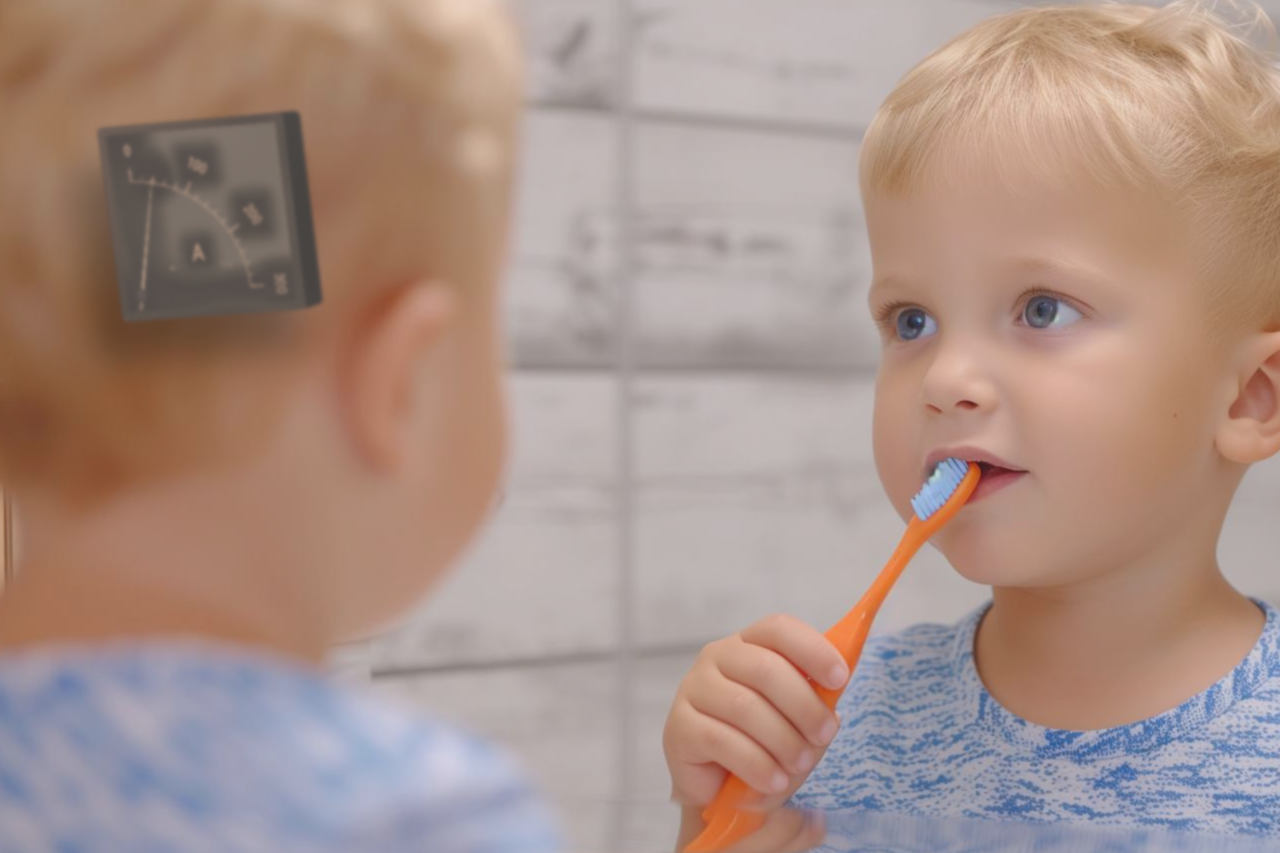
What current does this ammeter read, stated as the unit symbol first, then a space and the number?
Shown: A 40
